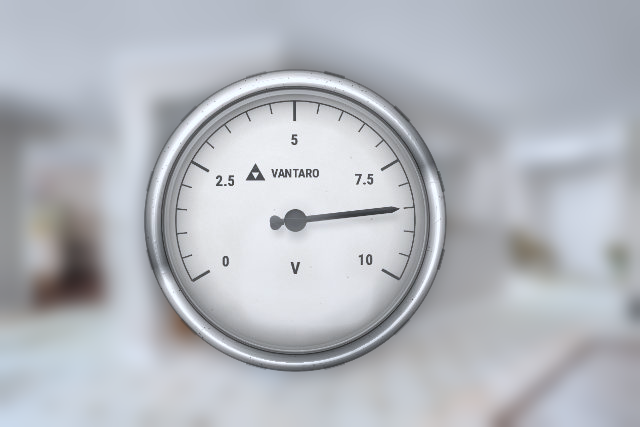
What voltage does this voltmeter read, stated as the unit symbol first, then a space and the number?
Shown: V 8.5
